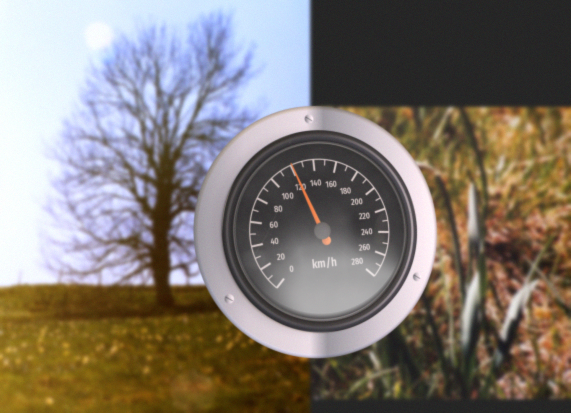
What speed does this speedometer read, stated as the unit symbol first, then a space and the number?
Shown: km/h 120
